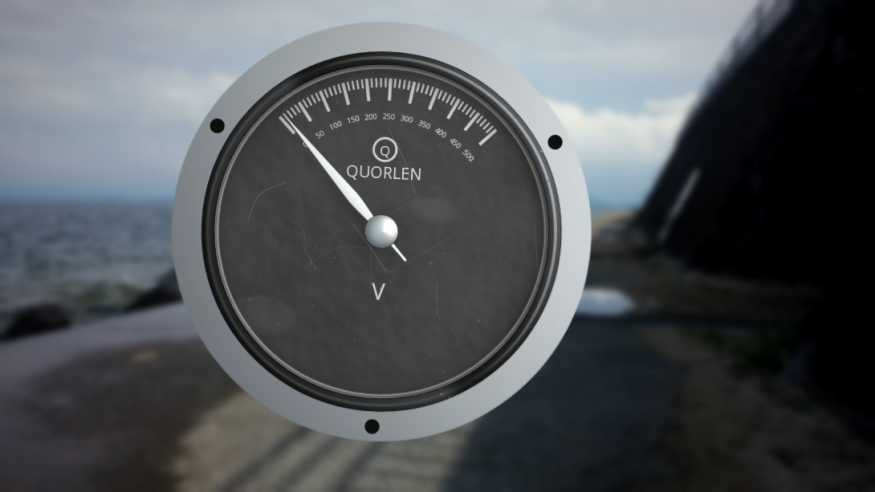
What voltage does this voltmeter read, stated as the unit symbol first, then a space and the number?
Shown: V 10
